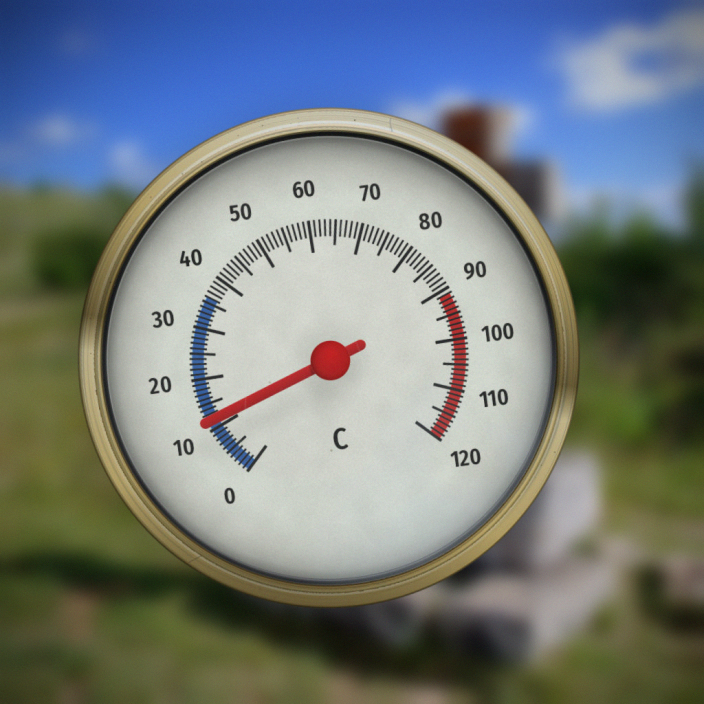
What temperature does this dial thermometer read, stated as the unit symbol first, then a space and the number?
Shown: °C 12
